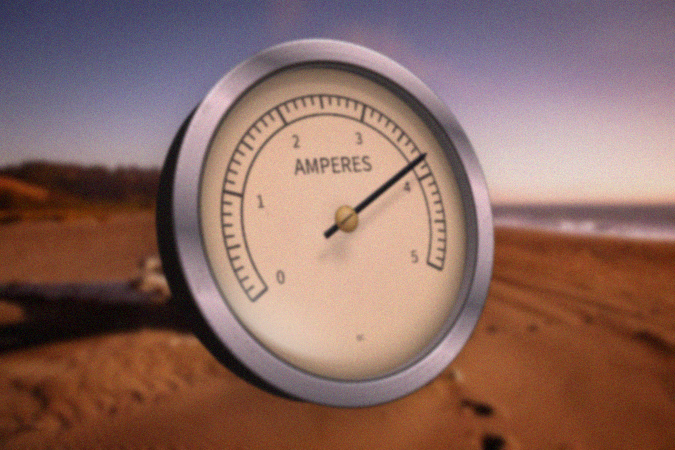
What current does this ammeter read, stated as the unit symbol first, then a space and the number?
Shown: A 3.8
